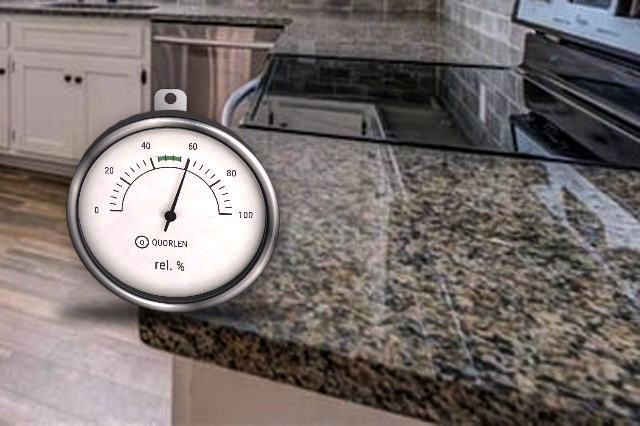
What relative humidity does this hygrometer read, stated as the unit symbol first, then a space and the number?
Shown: % 60
